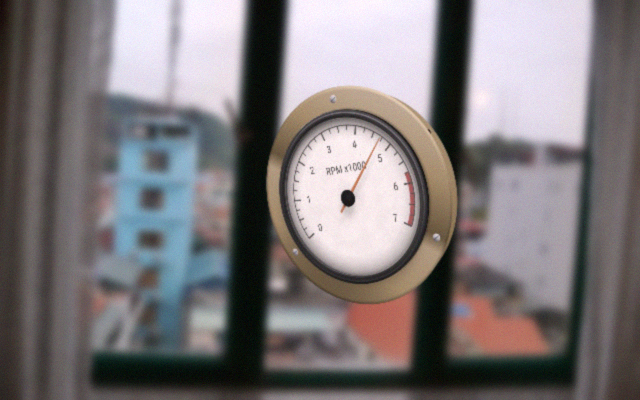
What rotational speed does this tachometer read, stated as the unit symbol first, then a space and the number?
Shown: rpm 4750
